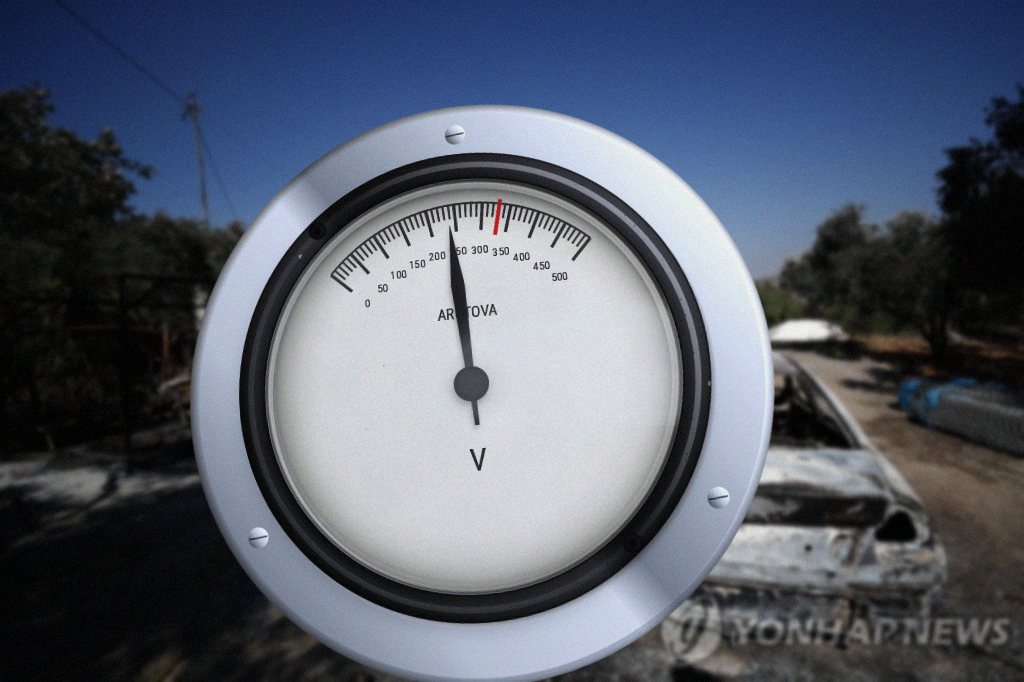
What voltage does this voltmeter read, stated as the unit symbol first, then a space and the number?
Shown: V 240
